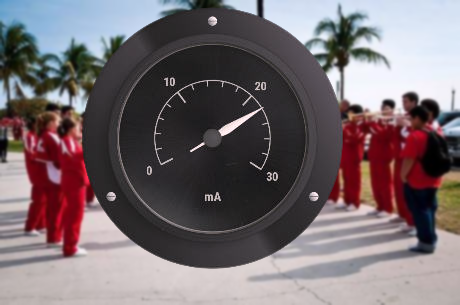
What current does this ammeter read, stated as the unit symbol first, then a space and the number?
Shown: mA 22
